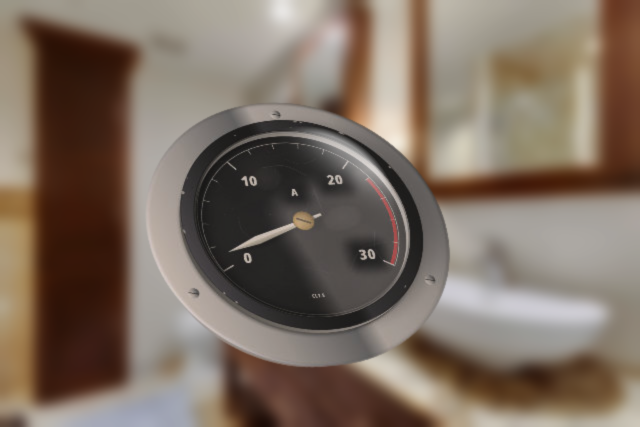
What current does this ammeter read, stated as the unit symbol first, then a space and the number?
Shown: A 1
